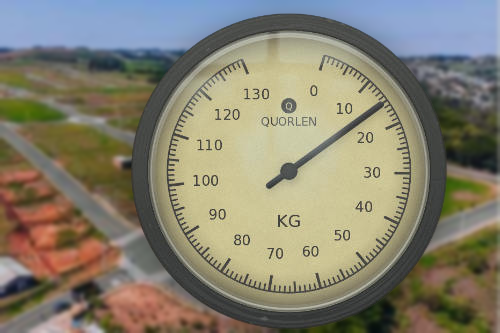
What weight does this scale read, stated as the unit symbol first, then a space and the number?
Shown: kg 15
